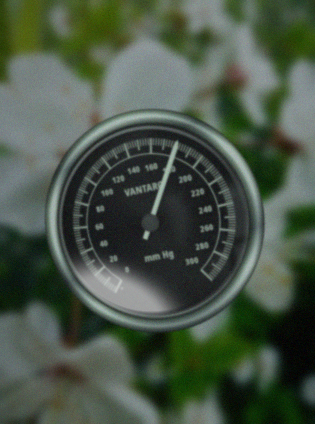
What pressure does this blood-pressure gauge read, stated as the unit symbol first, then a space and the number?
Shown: mmHg 180
